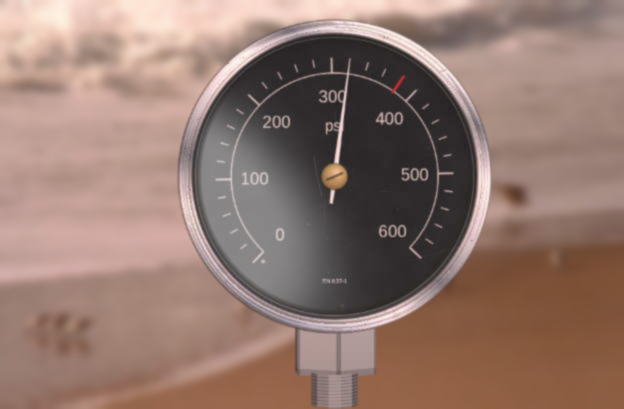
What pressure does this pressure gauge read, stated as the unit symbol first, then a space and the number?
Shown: psi 320
